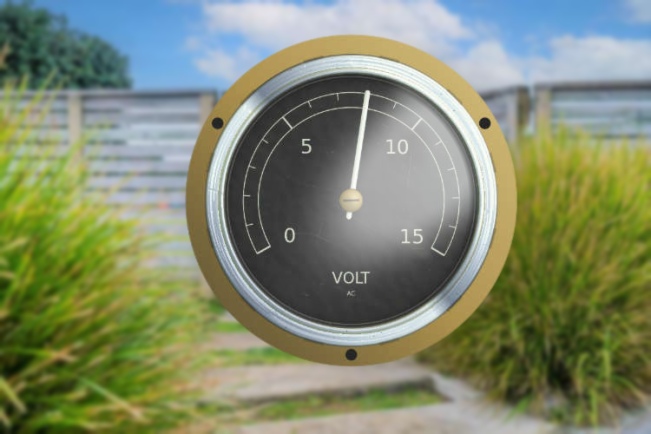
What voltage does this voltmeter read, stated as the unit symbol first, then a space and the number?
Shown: V 8
